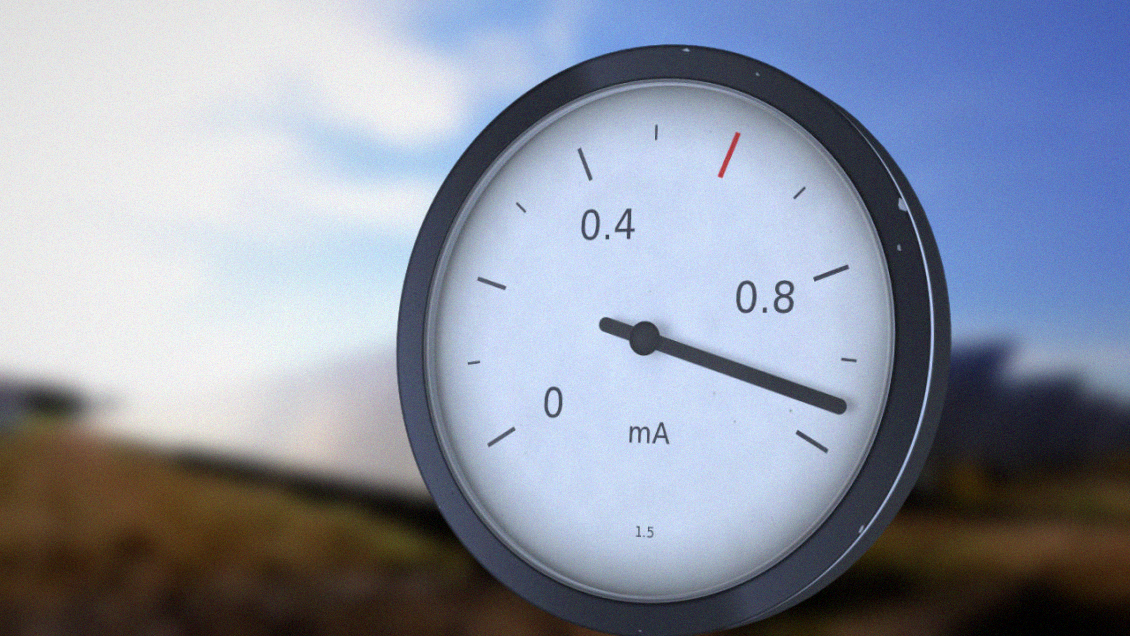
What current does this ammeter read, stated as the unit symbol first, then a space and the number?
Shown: mA 0.95
